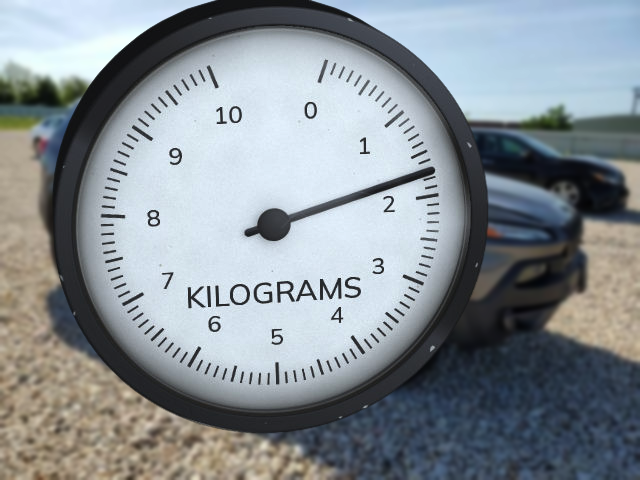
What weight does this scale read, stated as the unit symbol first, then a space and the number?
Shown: kg 1.7
